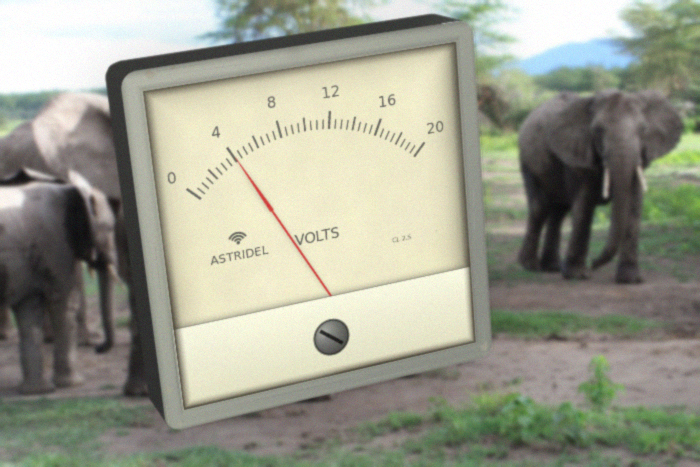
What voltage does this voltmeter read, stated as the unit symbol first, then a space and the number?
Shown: V 4
